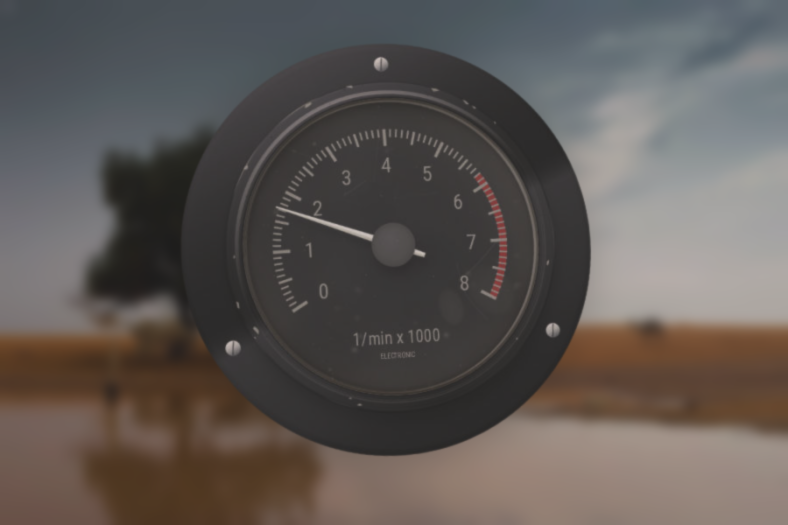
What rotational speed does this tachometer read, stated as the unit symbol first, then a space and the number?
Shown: rpm 1700
